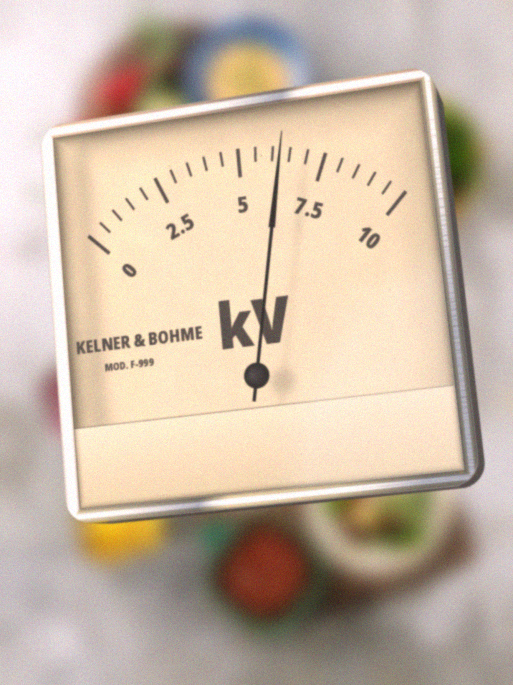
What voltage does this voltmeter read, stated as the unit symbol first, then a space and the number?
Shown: kV 6.25
